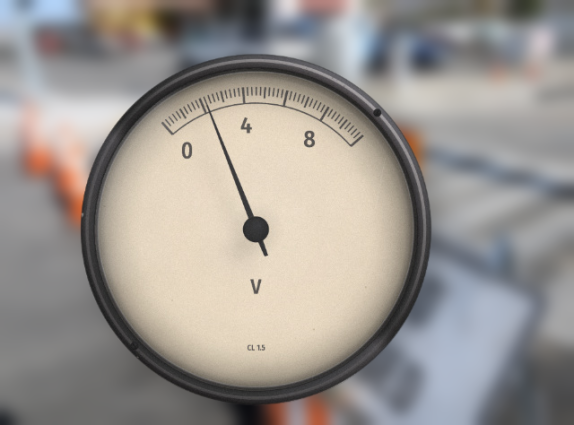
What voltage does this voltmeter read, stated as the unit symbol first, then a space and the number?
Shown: V 2.2
